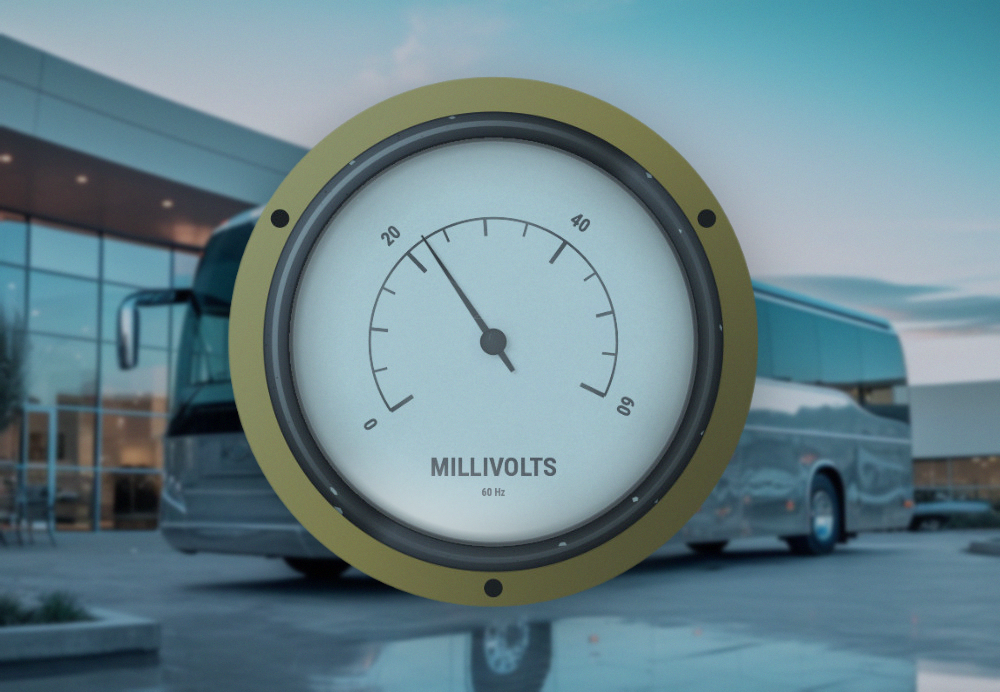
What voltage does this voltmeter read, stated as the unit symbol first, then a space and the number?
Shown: mV 22.5
